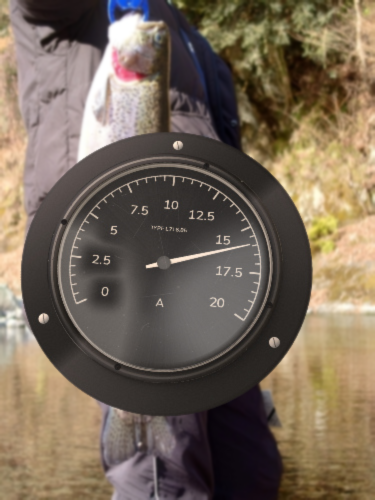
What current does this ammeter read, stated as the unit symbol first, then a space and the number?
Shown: A 16
